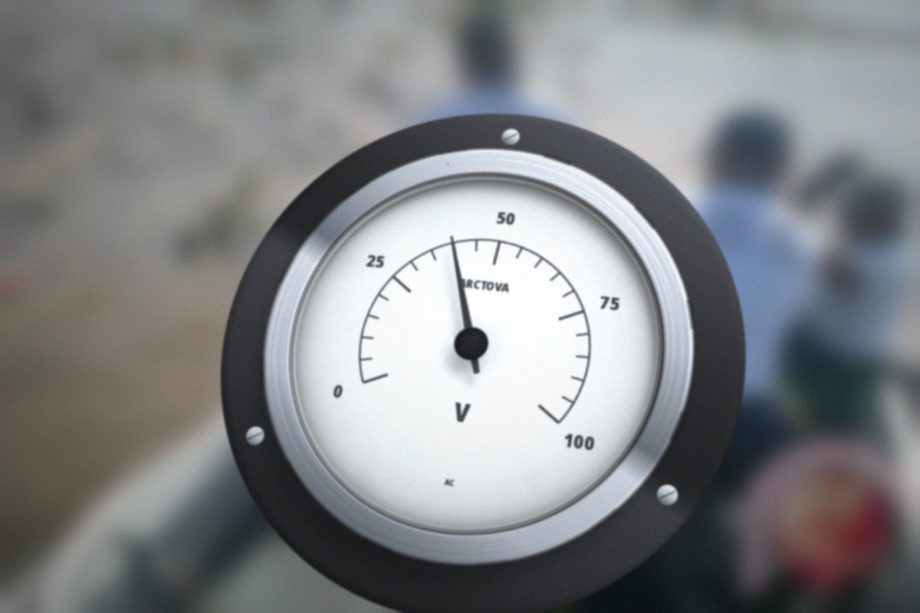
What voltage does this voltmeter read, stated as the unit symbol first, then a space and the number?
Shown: V 40
